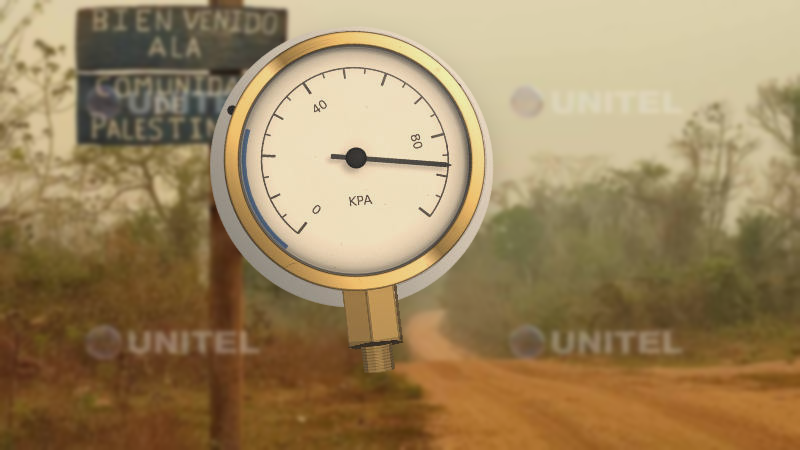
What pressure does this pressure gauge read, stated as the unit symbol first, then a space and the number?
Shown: kPa 87.5
